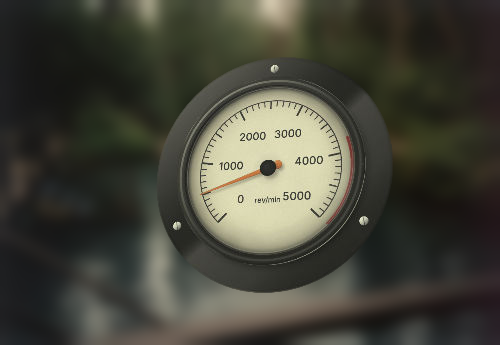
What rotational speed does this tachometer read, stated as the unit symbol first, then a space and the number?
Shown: rpm 500
